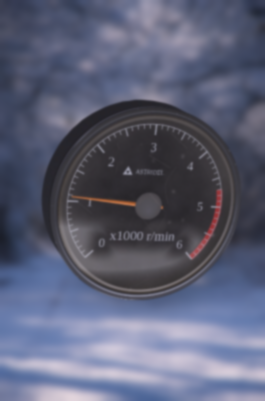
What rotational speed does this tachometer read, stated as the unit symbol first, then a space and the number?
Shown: rpm 1100
